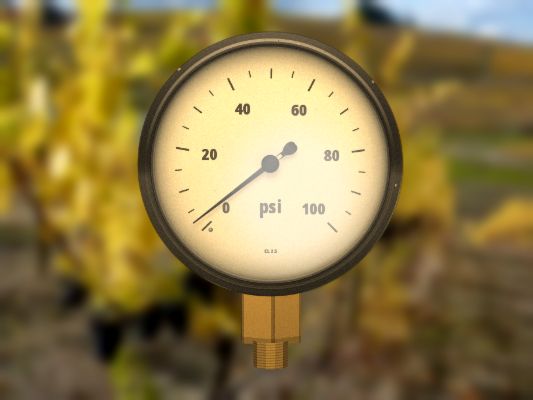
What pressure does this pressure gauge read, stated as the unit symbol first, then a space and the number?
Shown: psi 2.5
